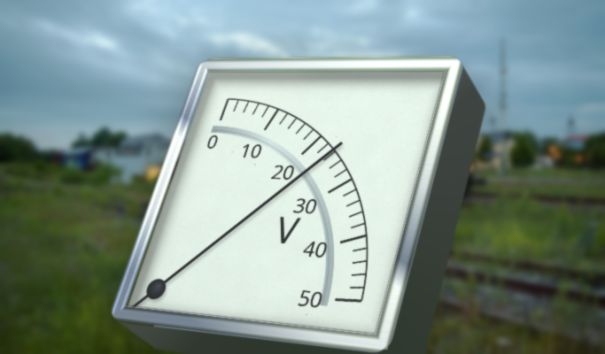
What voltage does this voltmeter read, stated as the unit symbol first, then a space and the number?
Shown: V 24
